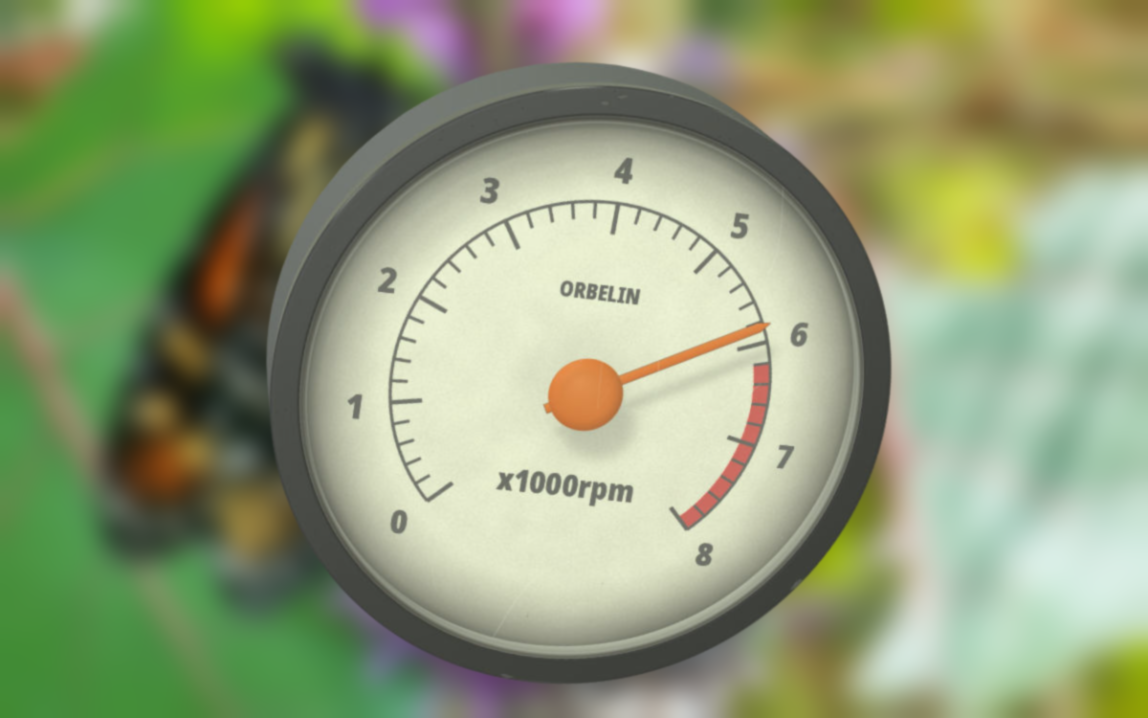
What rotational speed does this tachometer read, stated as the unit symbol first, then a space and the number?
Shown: rpm 5800
